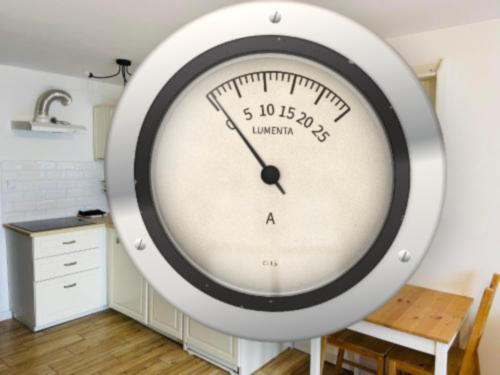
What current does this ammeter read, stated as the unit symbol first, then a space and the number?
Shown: A 1
